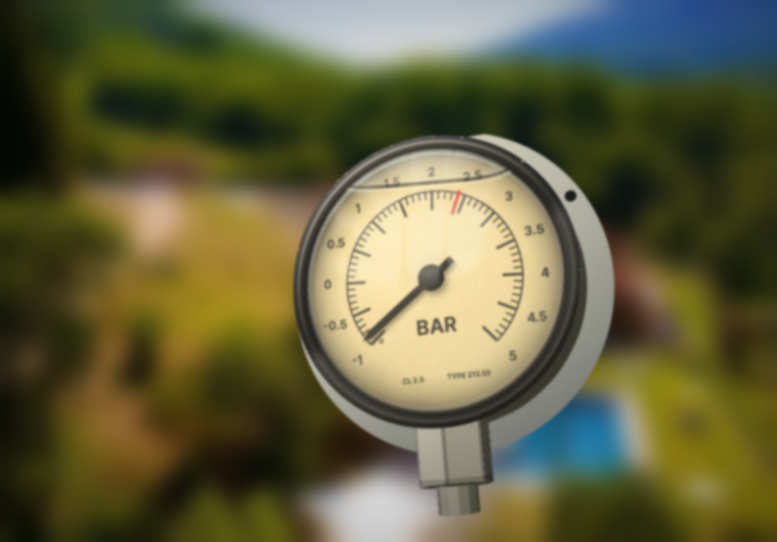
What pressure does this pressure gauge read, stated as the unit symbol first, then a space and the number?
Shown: bar -0.9
